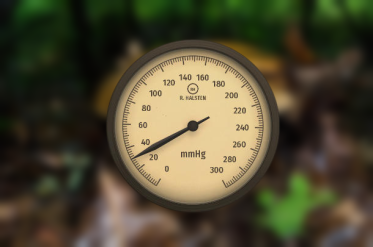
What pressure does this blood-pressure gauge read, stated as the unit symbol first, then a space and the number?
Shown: mmHg 30
